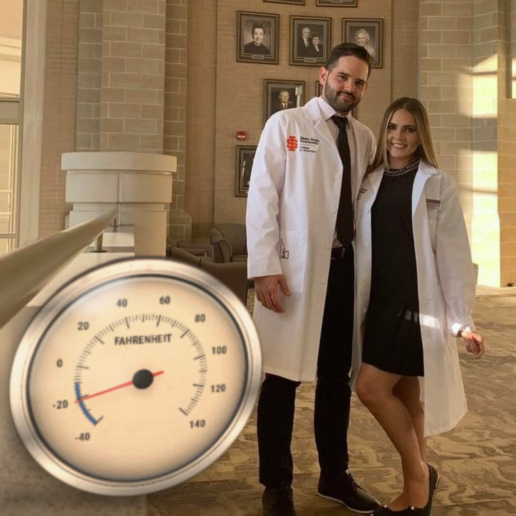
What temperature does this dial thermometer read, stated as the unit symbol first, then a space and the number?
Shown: °F -20
